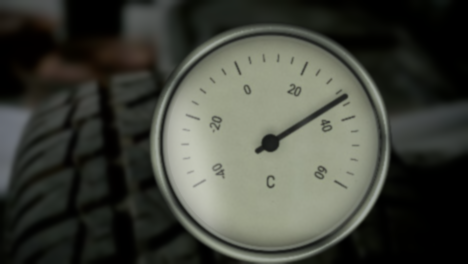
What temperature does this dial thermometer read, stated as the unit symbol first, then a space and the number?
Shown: °C 34
